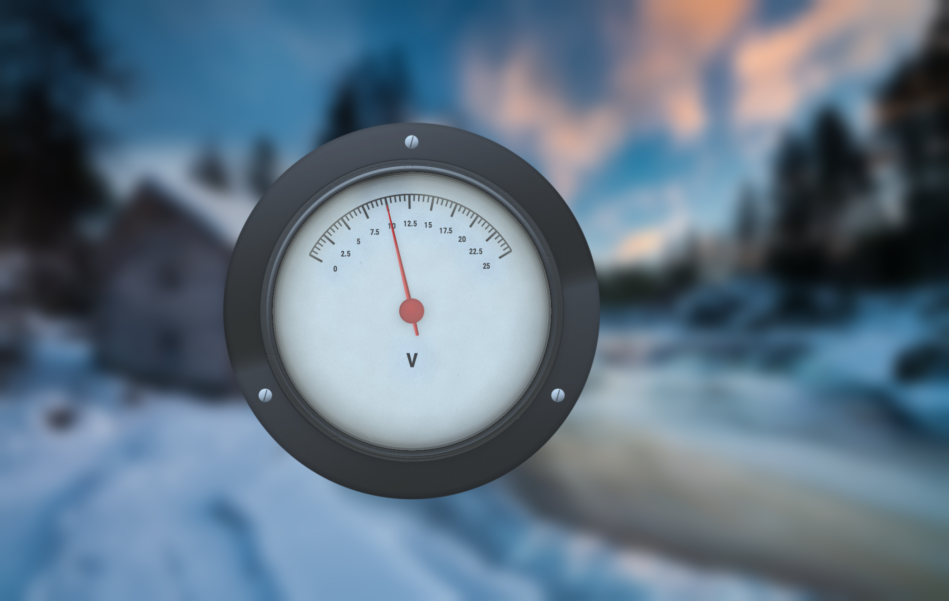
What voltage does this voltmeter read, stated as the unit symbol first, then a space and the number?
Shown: V 10
